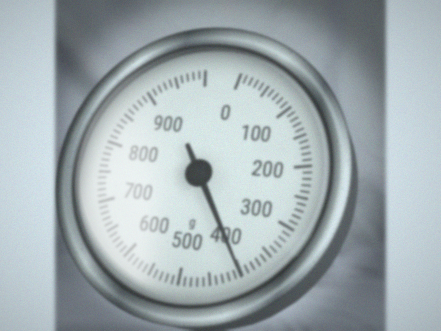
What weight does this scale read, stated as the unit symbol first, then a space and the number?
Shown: g 400
